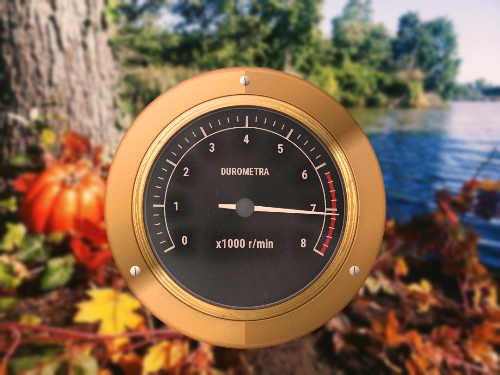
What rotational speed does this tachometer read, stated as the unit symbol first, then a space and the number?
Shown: rpm 7100
